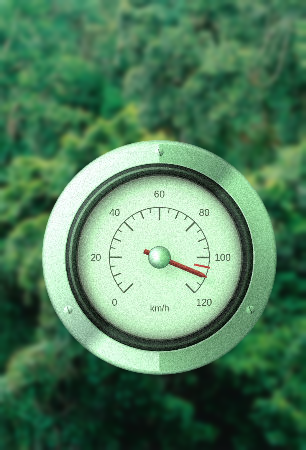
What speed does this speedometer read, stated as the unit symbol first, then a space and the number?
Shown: km/h 110
